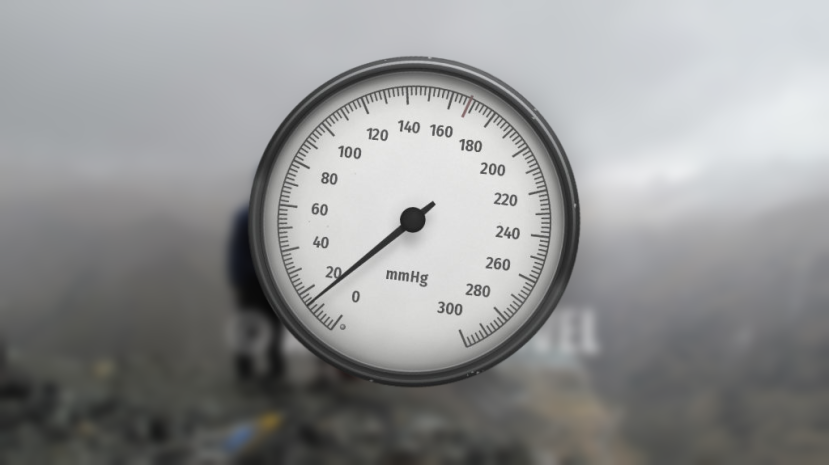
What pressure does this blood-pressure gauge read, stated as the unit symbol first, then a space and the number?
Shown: mmHg 14
